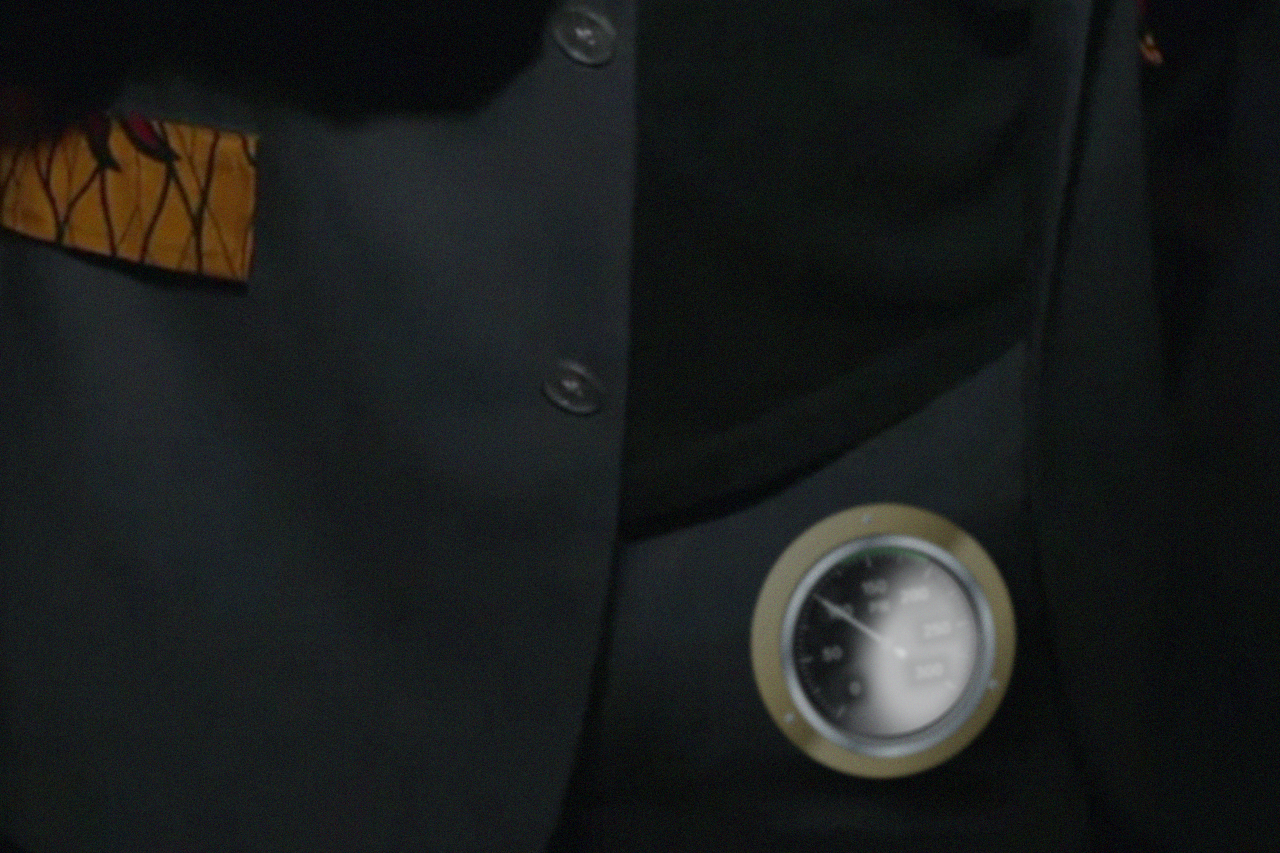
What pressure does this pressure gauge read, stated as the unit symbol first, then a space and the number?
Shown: psi 100
